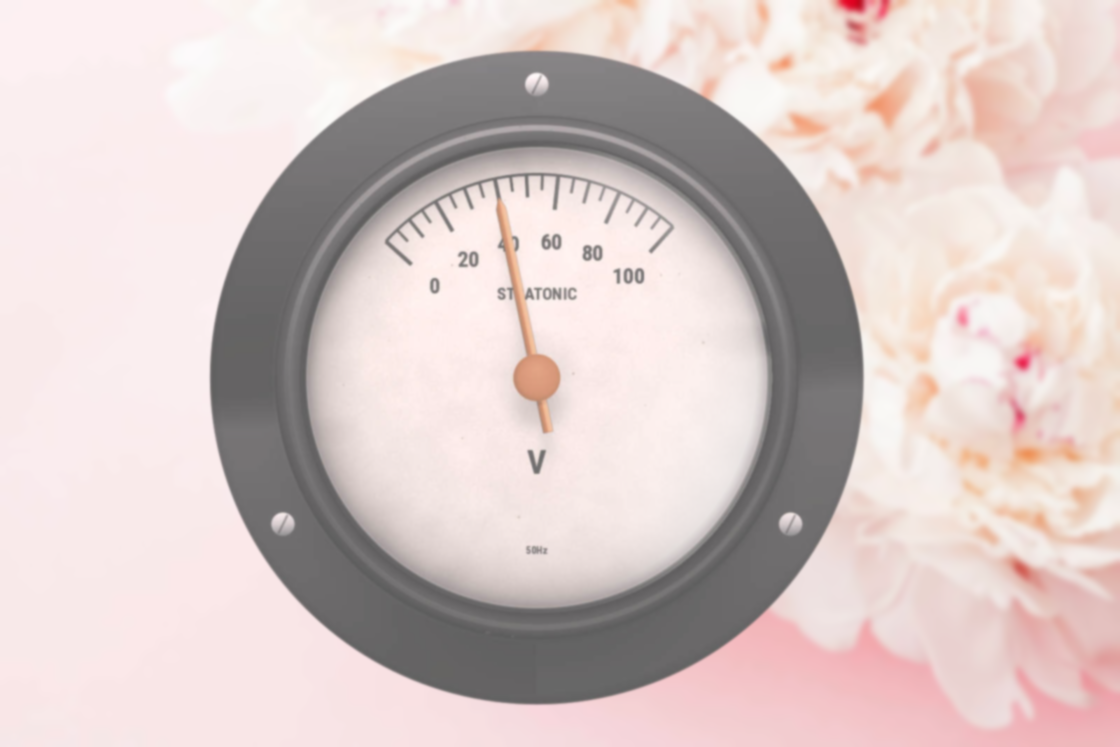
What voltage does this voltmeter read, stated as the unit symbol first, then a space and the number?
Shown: V 40
